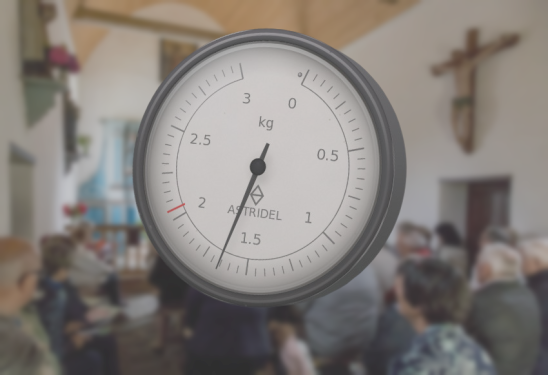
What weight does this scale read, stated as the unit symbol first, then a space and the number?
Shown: kg 1.65
